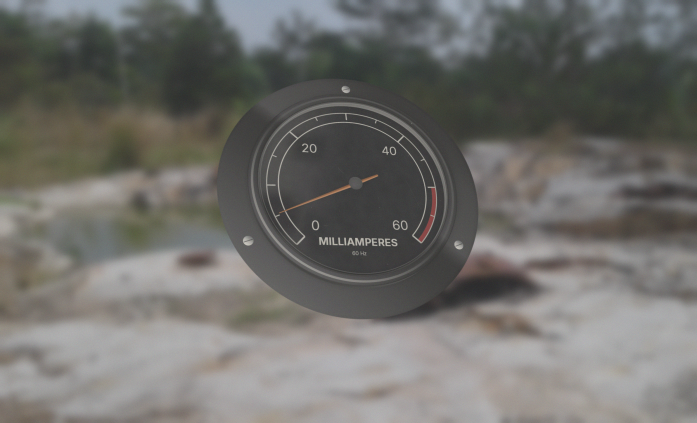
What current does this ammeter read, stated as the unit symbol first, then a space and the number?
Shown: mA 5
